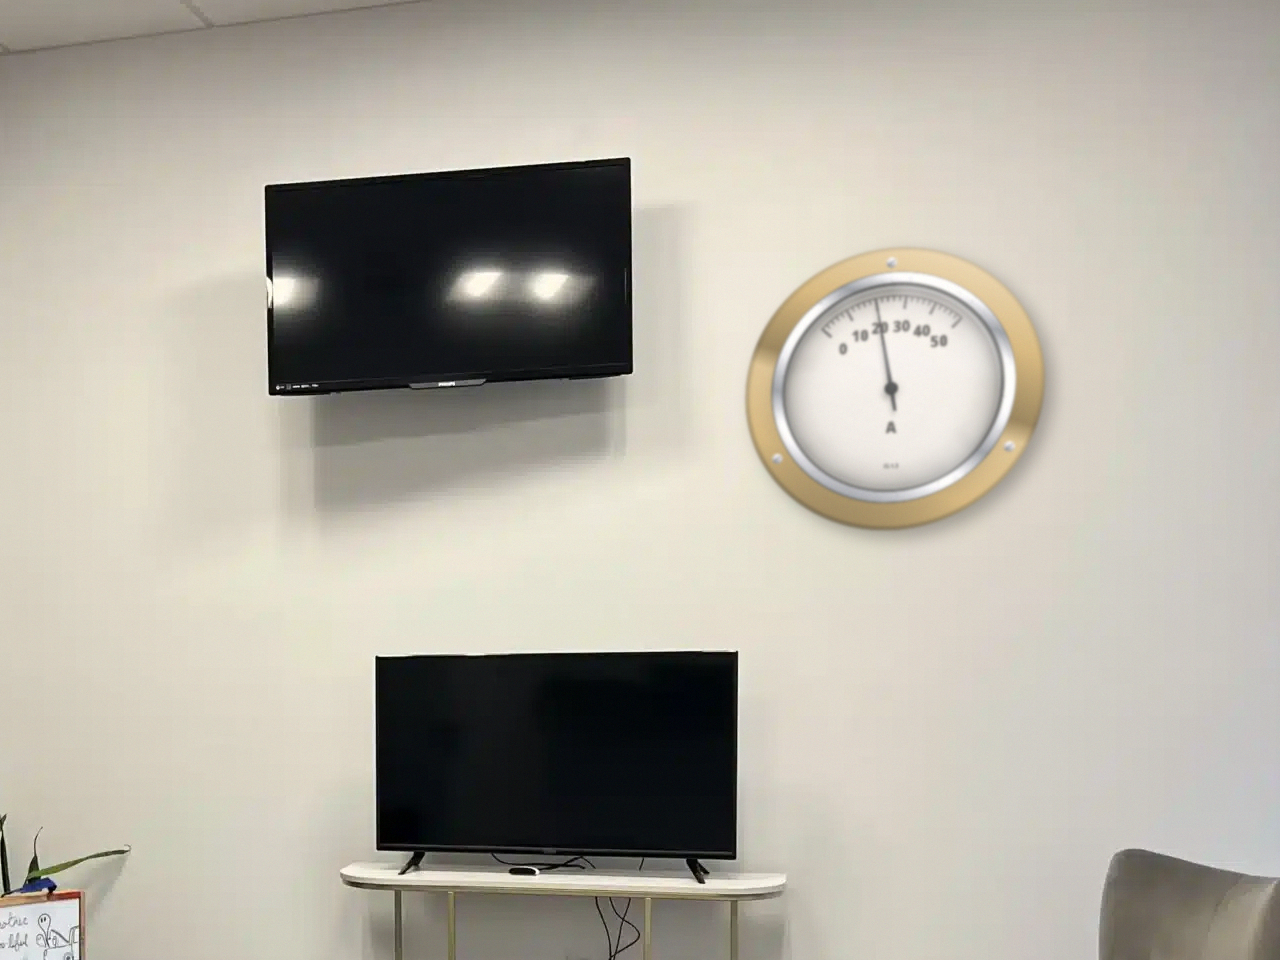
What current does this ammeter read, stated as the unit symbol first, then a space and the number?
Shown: A 20
